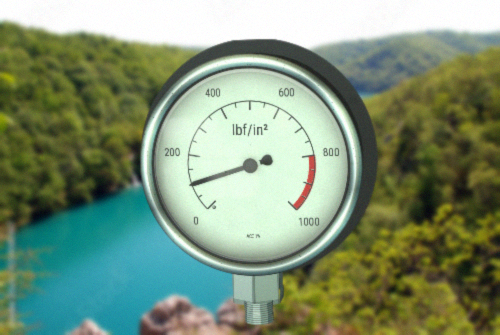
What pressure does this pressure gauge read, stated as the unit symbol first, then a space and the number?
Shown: psi 100
